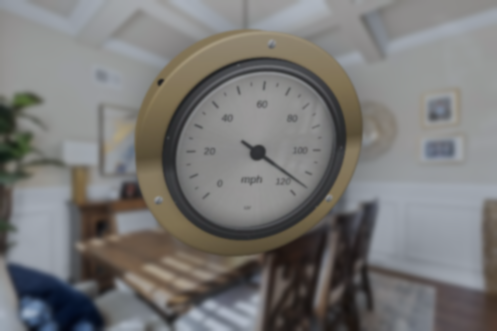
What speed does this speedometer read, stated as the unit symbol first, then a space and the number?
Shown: mph 115
